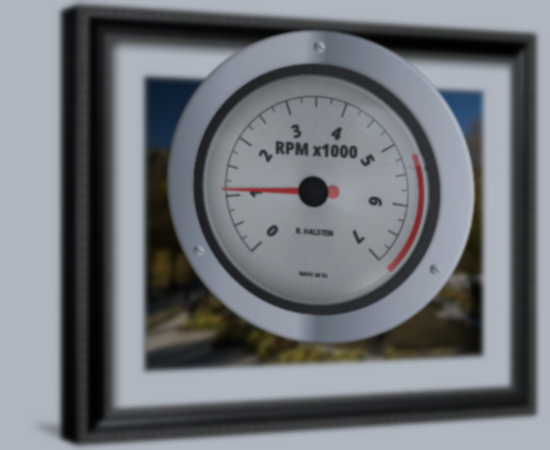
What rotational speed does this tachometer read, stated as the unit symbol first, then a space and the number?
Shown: rpm 1125
